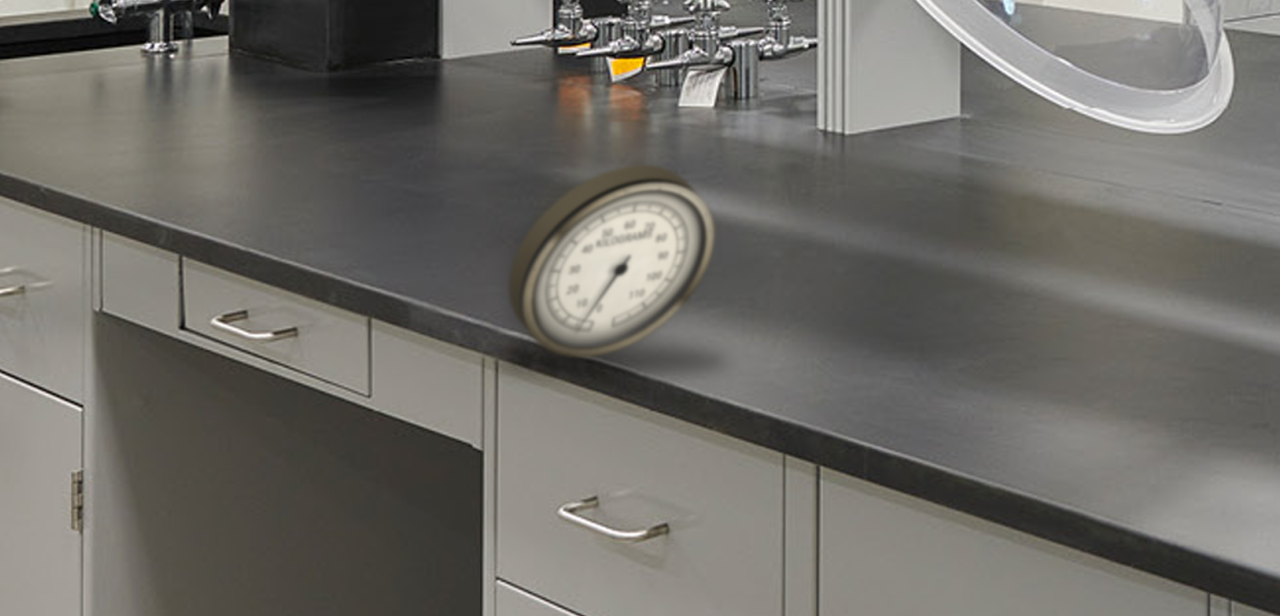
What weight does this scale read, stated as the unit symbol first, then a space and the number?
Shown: kg 5
